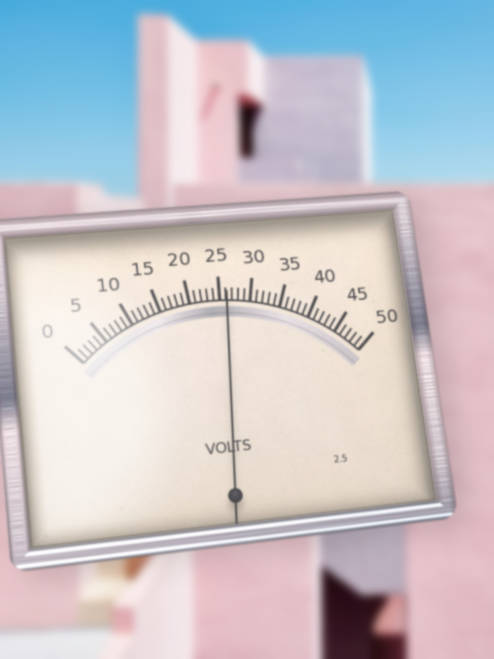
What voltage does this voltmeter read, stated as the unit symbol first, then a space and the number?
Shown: V 26
